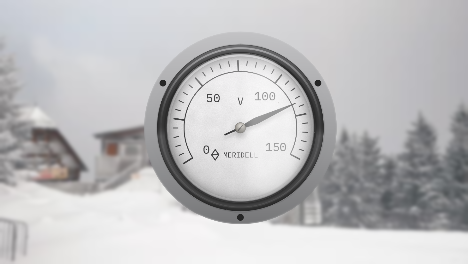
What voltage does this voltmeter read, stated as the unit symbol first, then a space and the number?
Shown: V 117.5
